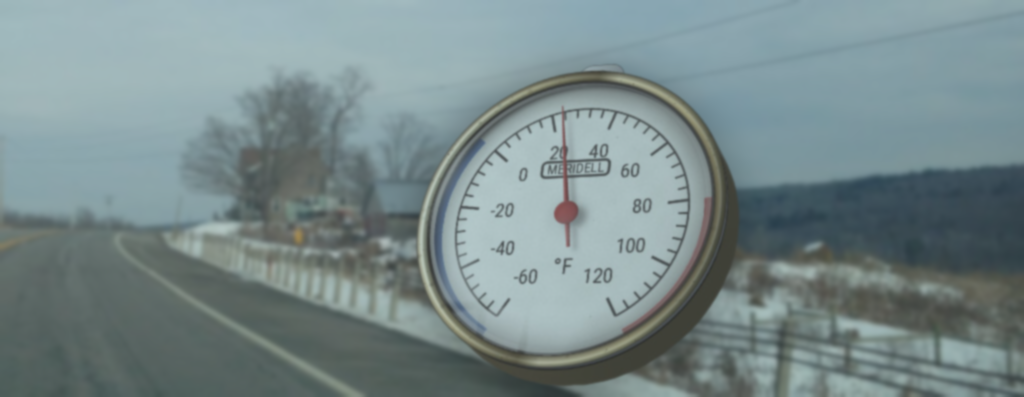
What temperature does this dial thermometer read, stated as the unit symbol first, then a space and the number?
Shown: °F 24
